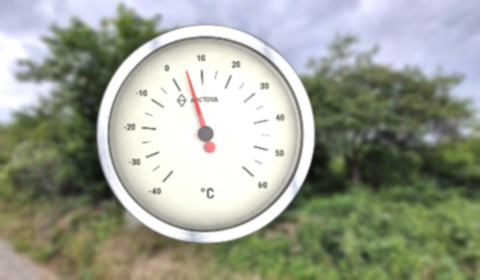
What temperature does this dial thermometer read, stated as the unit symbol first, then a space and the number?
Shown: °C 5
